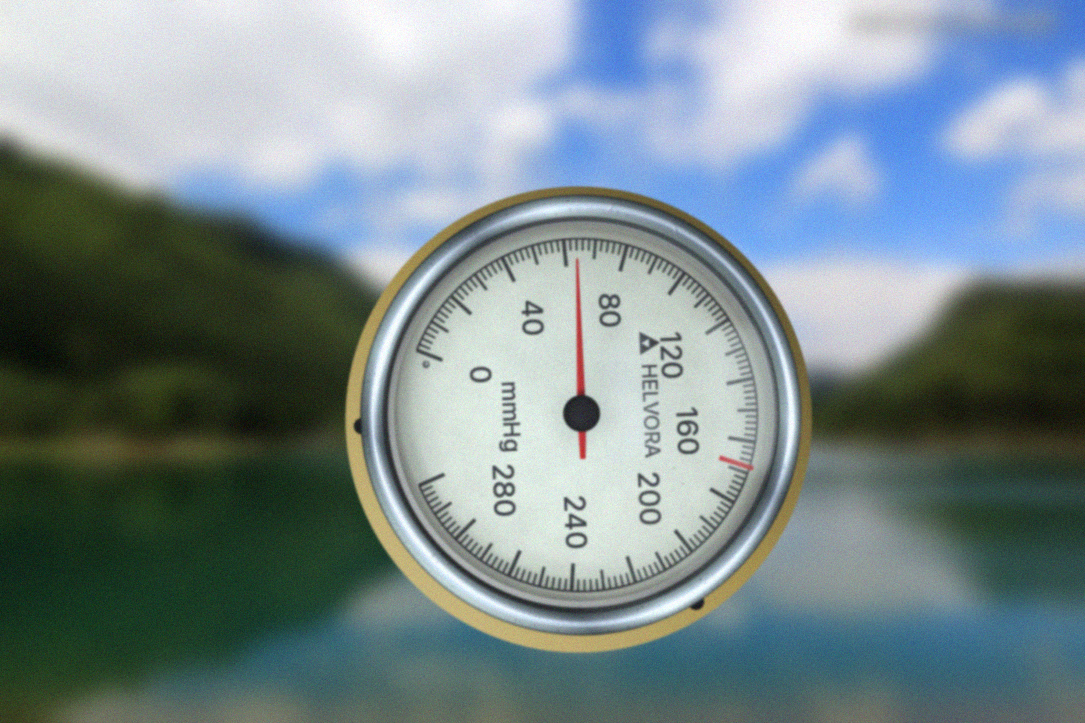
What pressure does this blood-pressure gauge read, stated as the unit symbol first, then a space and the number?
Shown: mmHg 64
